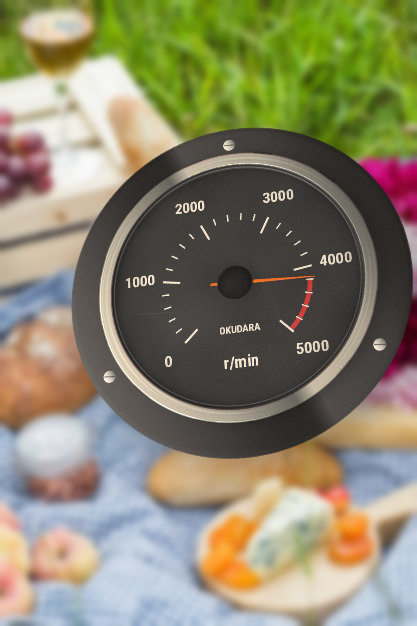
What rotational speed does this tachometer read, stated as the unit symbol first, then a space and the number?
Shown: rpm 4200
